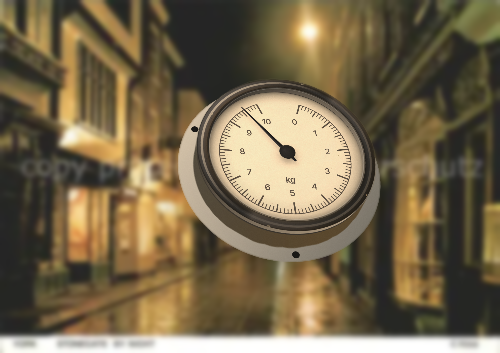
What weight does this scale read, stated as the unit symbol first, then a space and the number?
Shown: kg 9.5
